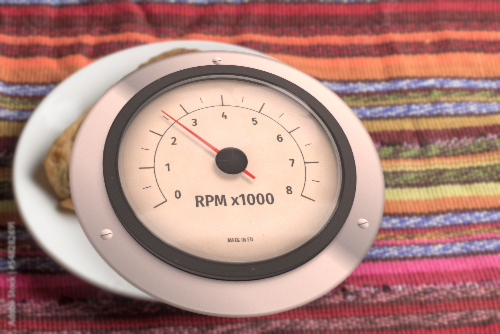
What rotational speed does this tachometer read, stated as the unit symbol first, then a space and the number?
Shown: rpm 2500
